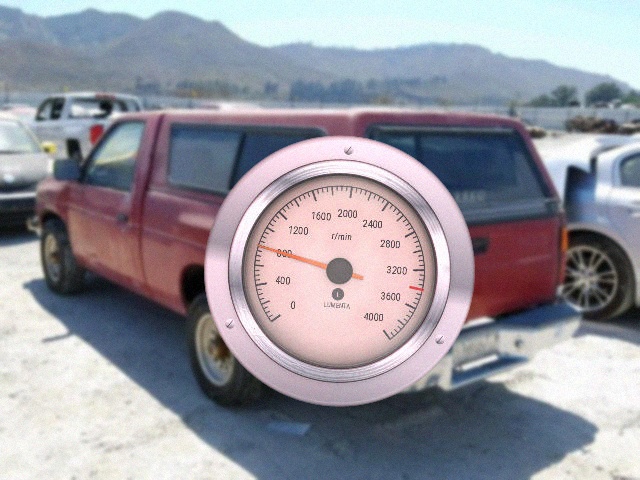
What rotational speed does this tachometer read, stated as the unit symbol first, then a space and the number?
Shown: rpm 800
